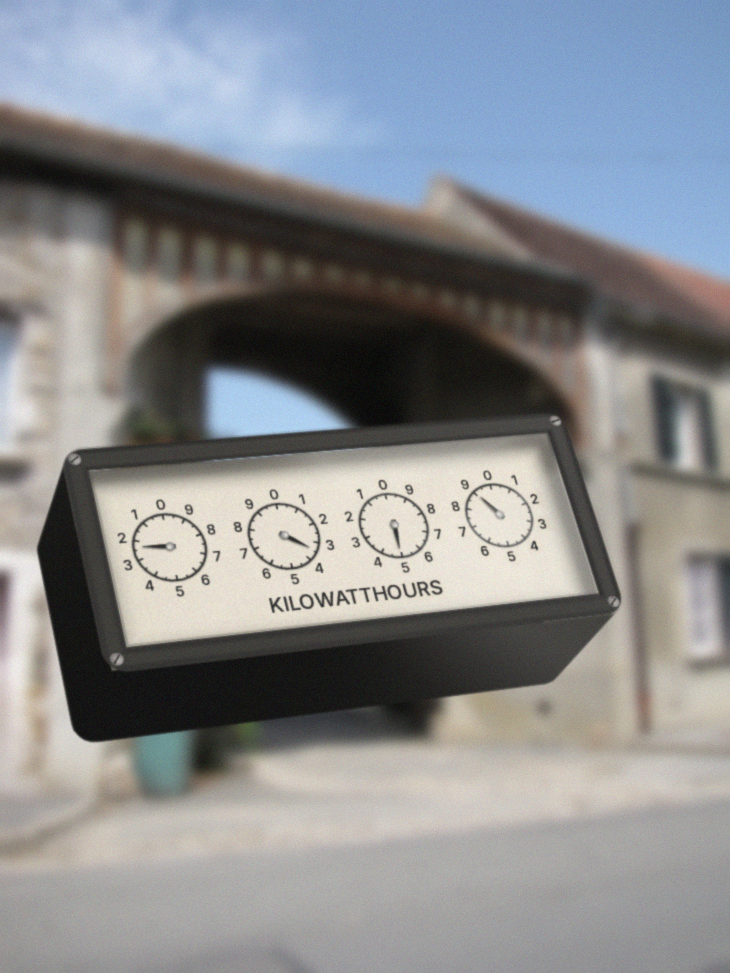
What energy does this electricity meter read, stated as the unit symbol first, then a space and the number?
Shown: kWh 2349
